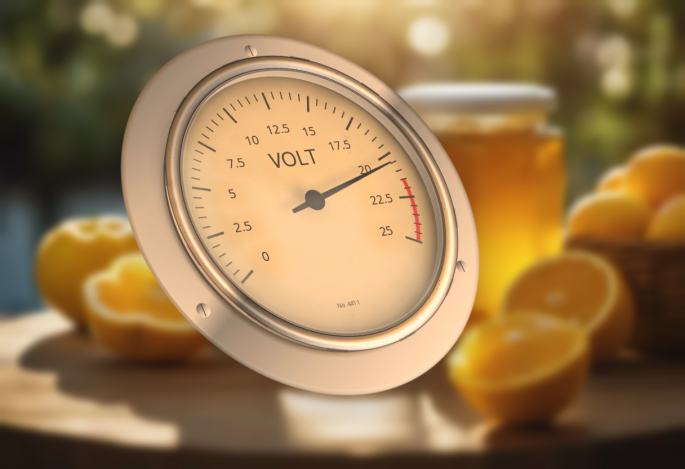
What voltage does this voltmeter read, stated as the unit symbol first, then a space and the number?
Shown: V 20.5
